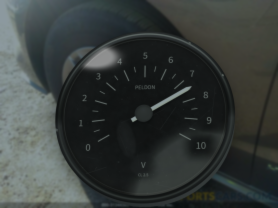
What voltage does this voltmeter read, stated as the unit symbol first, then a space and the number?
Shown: V 7.5
